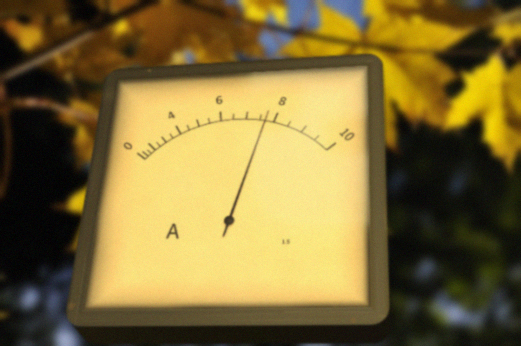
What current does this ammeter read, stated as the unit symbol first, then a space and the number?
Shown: A 7.75
